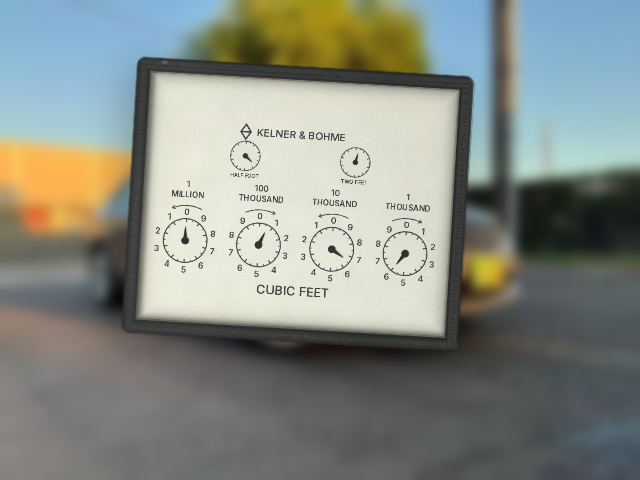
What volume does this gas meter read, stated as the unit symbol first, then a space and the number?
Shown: ft³ 6600
